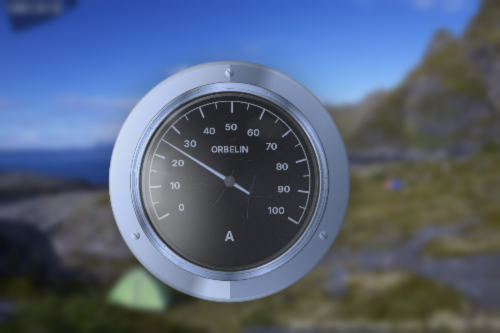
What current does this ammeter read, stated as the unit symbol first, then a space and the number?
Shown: A 25
